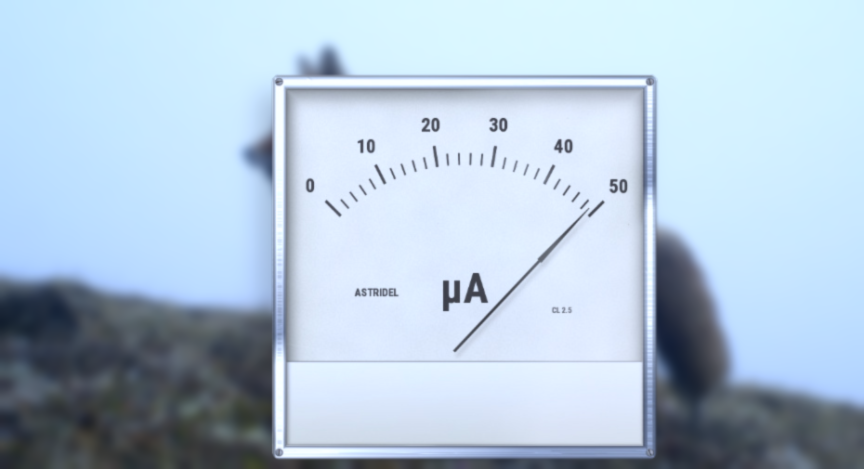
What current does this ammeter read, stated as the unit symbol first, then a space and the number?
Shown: µA 49
